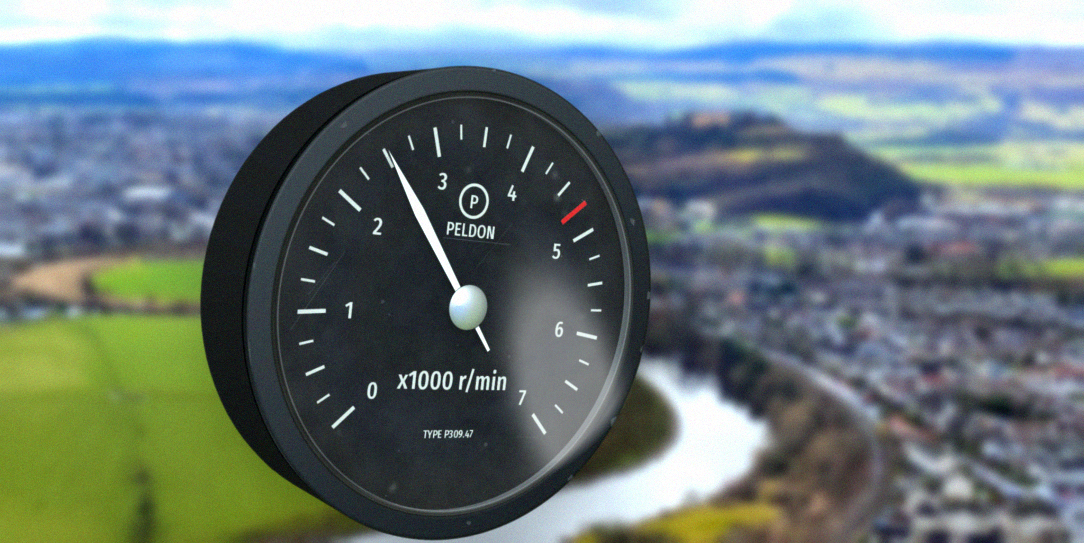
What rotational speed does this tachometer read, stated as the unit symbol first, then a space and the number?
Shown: rpm 2500
